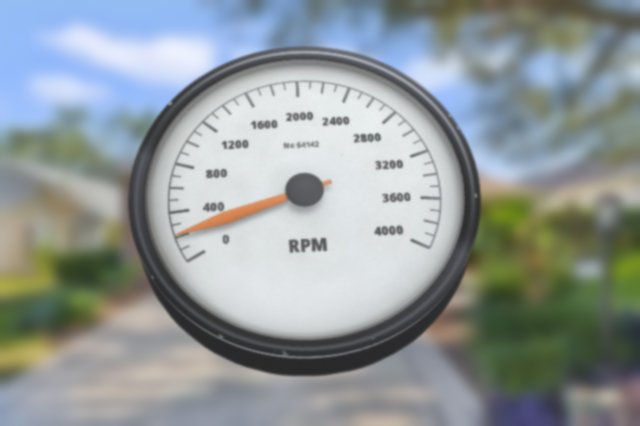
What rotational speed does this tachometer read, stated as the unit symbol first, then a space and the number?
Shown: rpm 200
